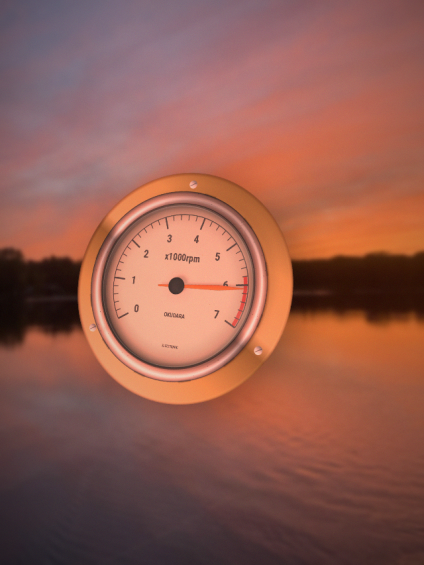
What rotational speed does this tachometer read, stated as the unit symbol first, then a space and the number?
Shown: rpm 6100
